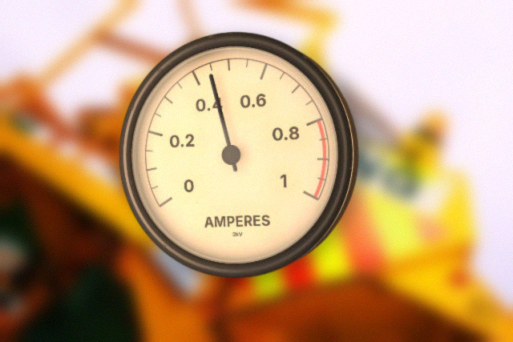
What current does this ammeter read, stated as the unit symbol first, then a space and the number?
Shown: A 0.45
